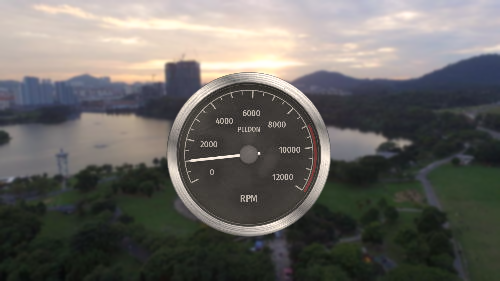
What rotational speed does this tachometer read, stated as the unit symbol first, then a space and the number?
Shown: rpm 1000
